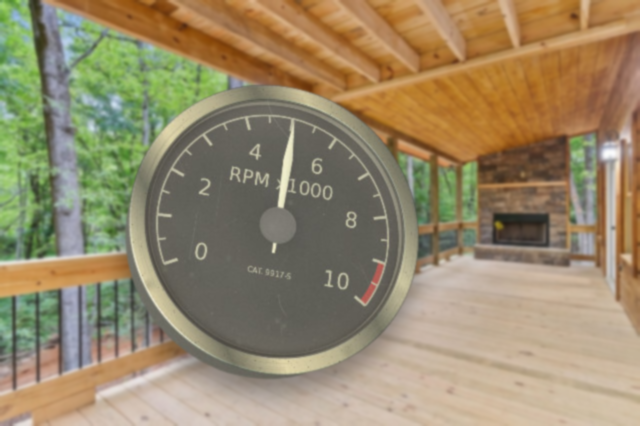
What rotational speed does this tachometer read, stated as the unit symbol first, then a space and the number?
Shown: rpm 5000
